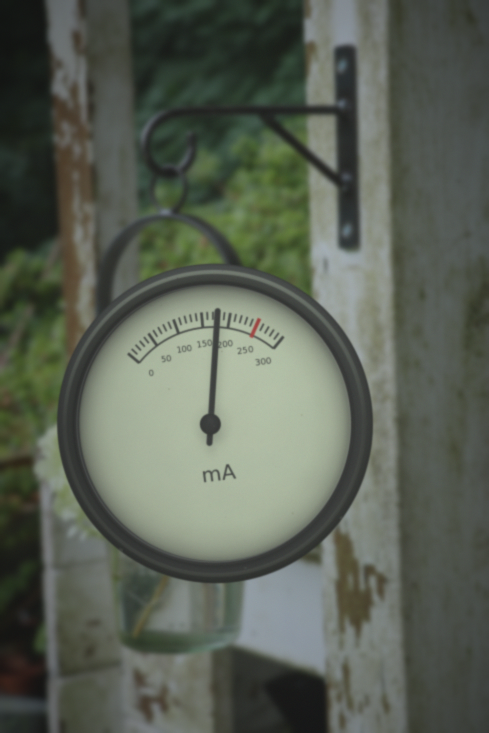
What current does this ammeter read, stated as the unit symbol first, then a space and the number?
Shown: mA 180
